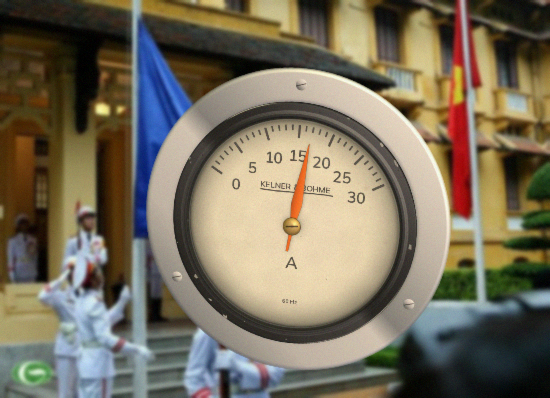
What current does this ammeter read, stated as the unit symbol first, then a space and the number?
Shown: A 17
